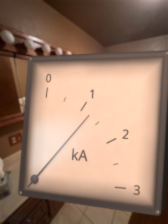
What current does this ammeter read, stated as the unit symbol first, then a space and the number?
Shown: kA 1.25
